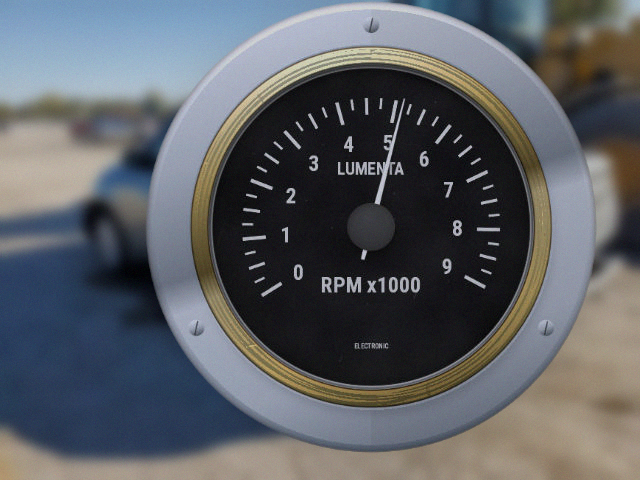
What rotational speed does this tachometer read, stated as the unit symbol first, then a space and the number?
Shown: rpm 5125
